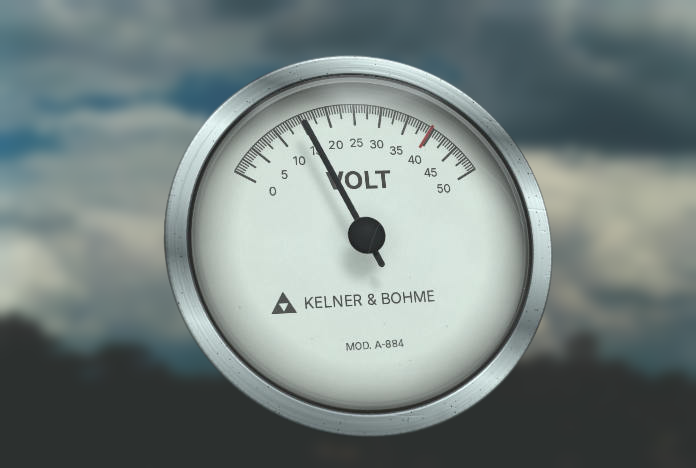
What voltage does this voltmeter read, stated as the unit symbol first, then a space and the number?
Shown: V 15
